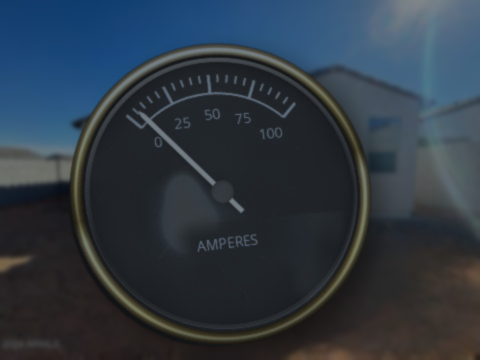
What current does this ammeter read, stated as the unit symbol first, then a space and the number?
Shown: A 5
